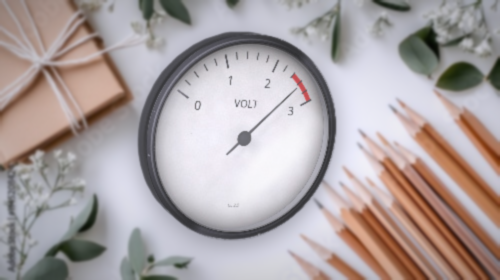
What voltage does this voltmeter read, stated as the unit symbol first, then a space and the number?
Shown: V 2.6
